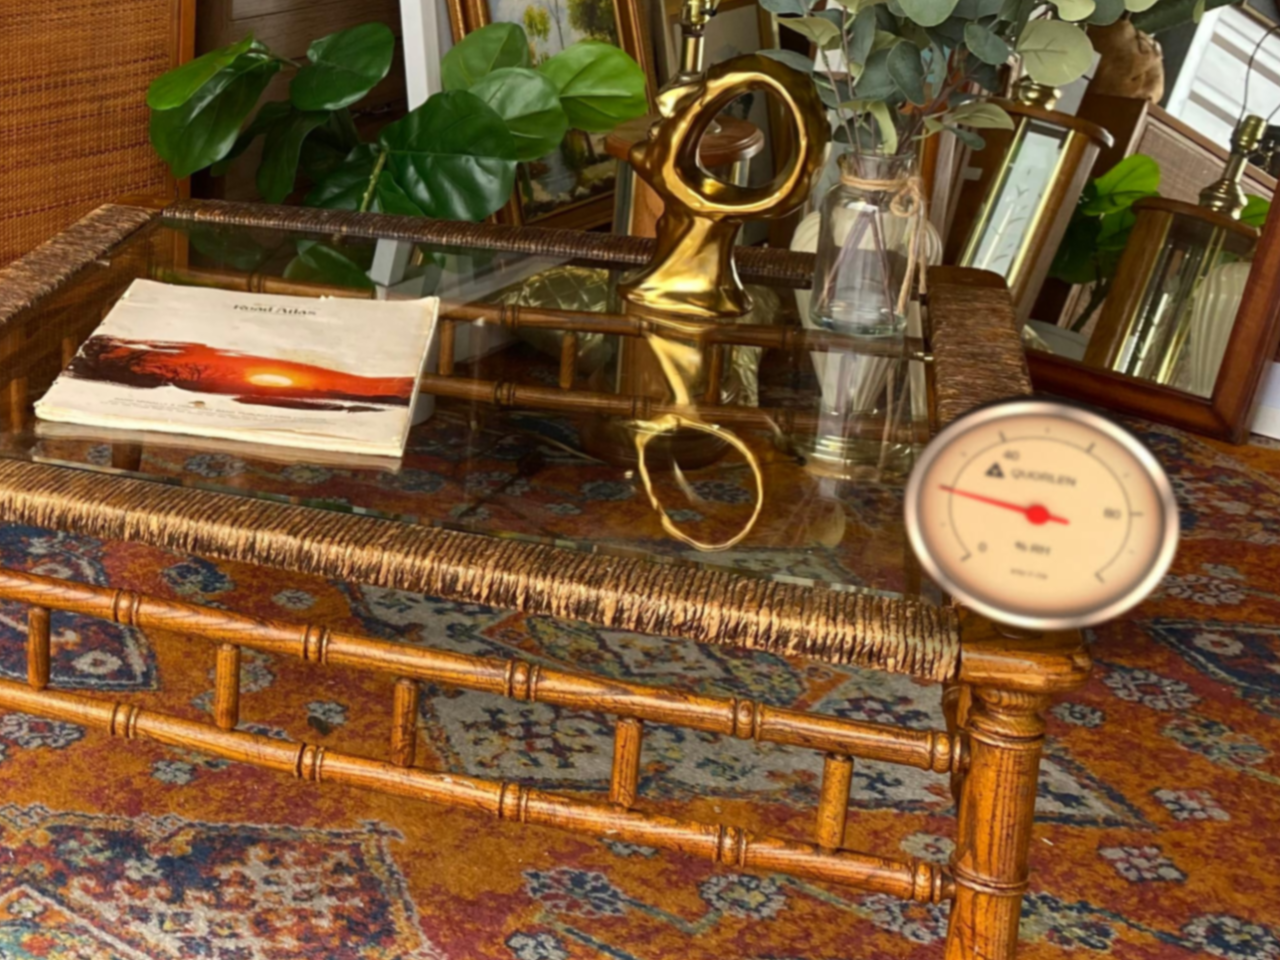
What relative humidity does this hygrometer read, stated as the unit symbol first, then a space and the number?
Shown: % 20
